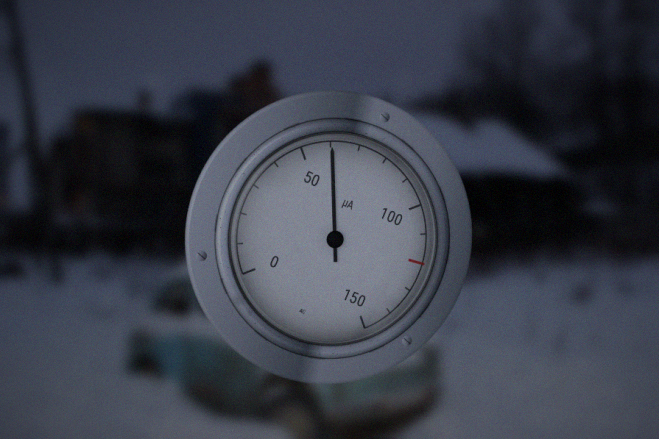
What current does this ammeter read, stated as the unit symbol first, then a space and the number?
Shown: µA 60
